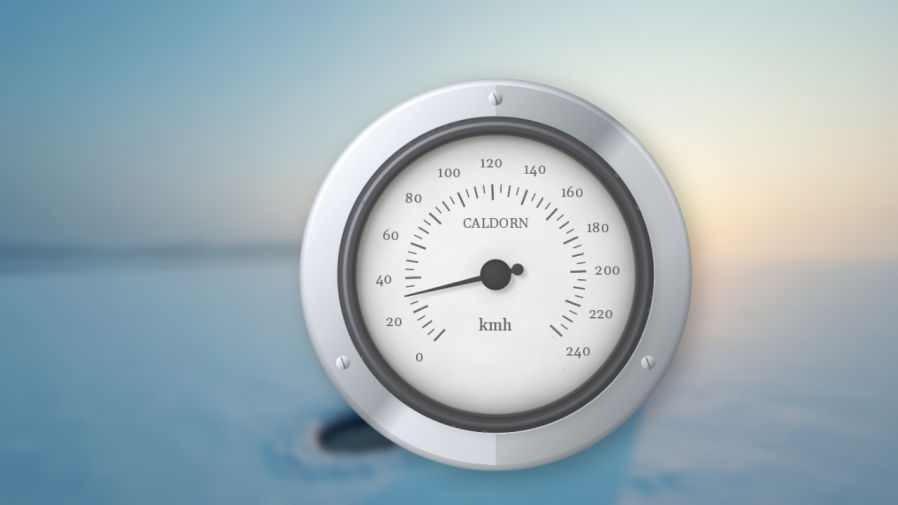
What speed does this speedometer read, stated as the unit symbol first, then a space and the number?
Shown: km/h 30
